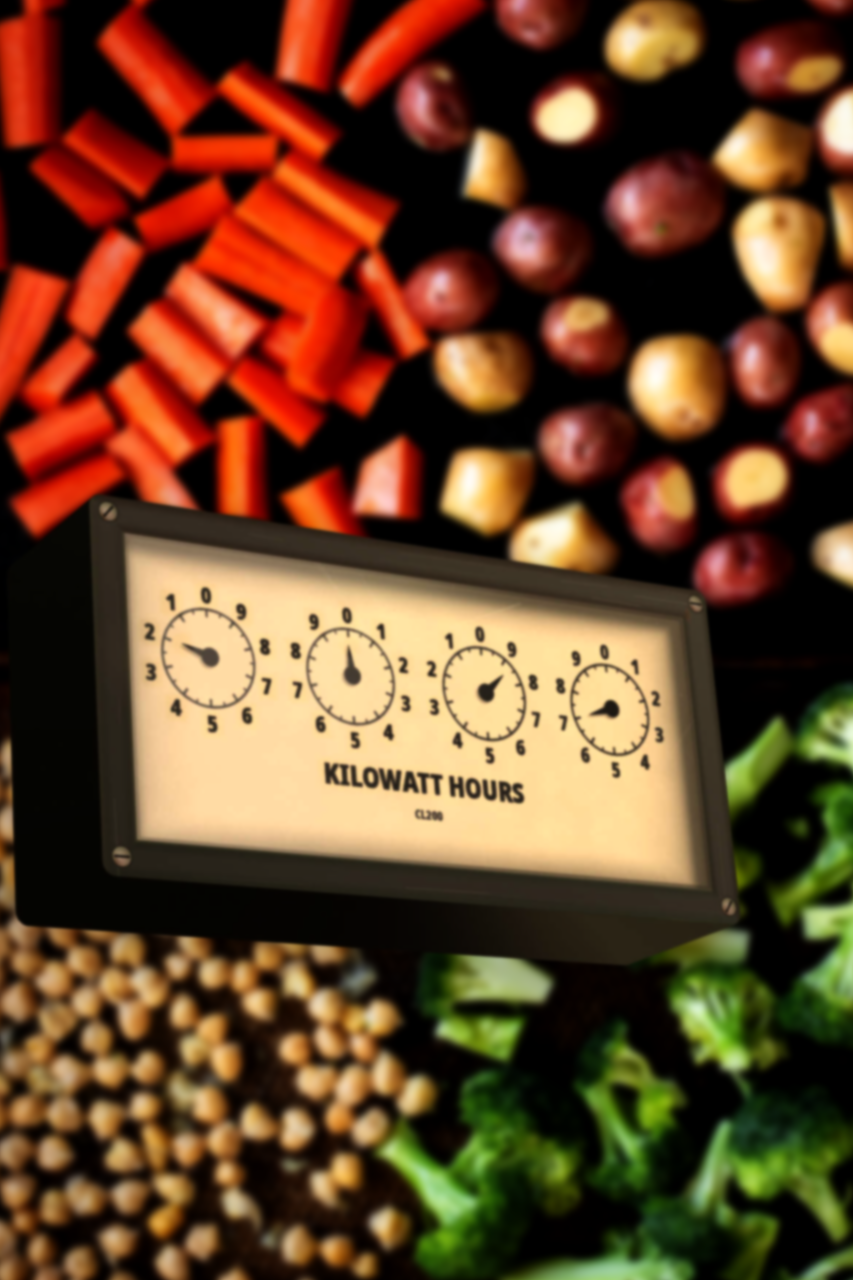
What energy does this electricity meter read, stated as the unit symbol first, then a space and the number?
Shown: kWh 1987
